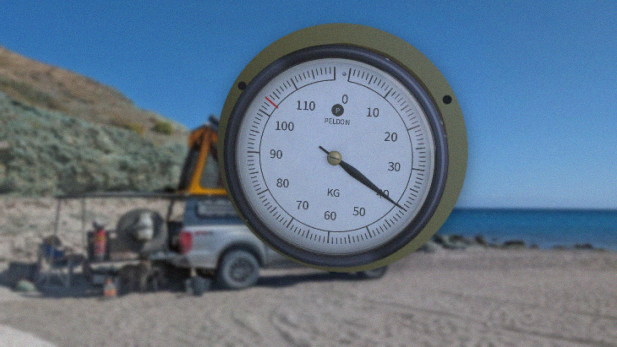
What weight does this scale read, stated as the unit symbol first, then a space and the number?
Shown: kg 40
